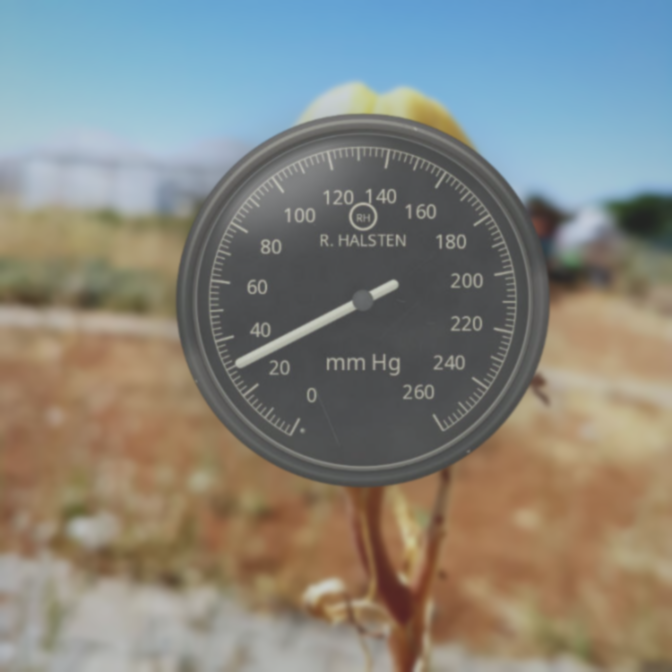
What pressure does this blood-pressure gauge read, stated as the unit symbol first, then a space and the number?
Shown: mmHg 30
